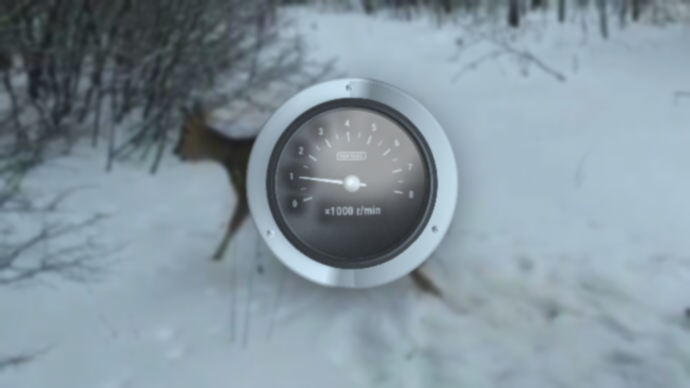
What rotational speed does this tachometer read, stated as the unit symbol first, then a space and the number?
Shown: rpm 1000
